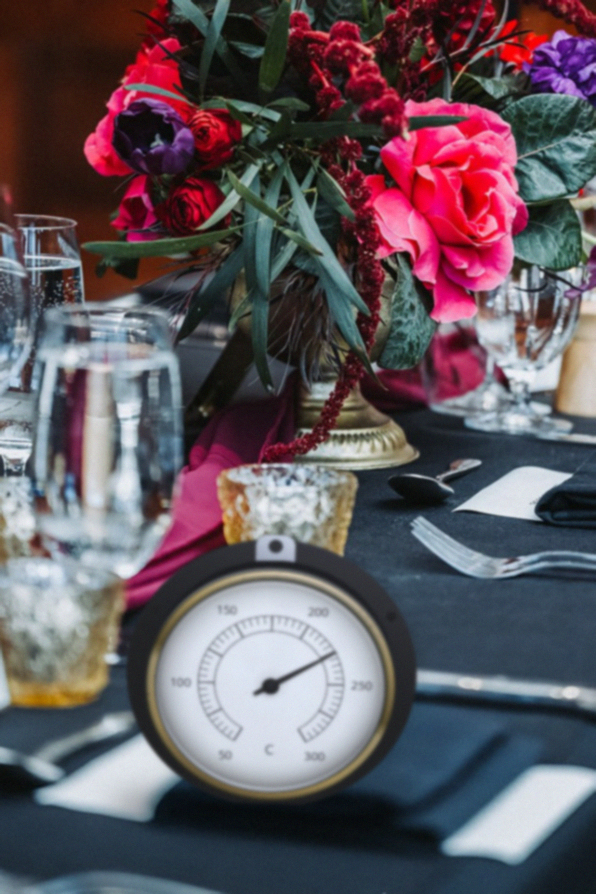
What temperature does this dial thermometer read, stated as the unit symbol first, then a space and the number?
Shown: °C 225
